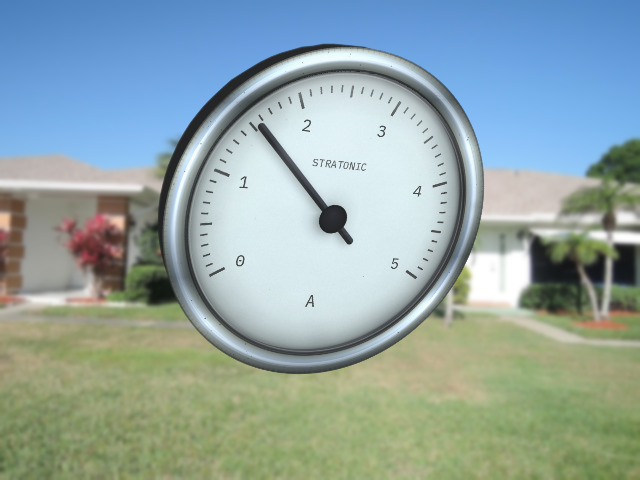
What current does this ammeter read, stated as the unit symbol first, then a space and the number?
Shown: A 1.55
